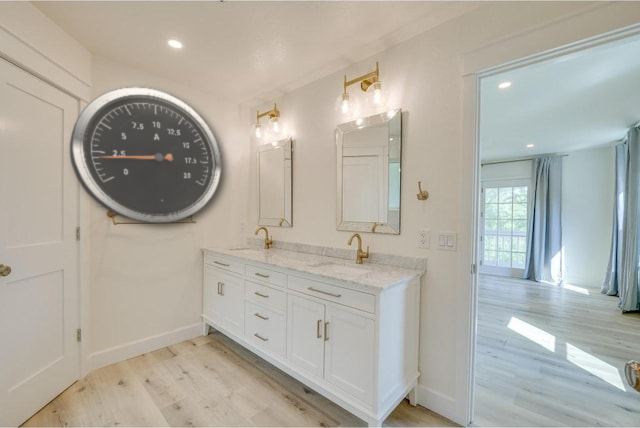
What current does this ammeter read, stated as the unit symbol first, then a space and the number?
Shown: A 2
